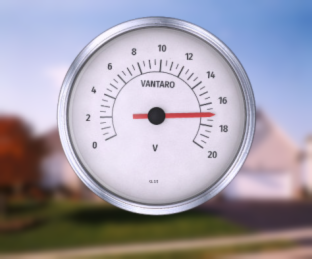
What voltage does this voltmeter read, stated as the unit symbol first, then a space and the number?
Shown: V 17
